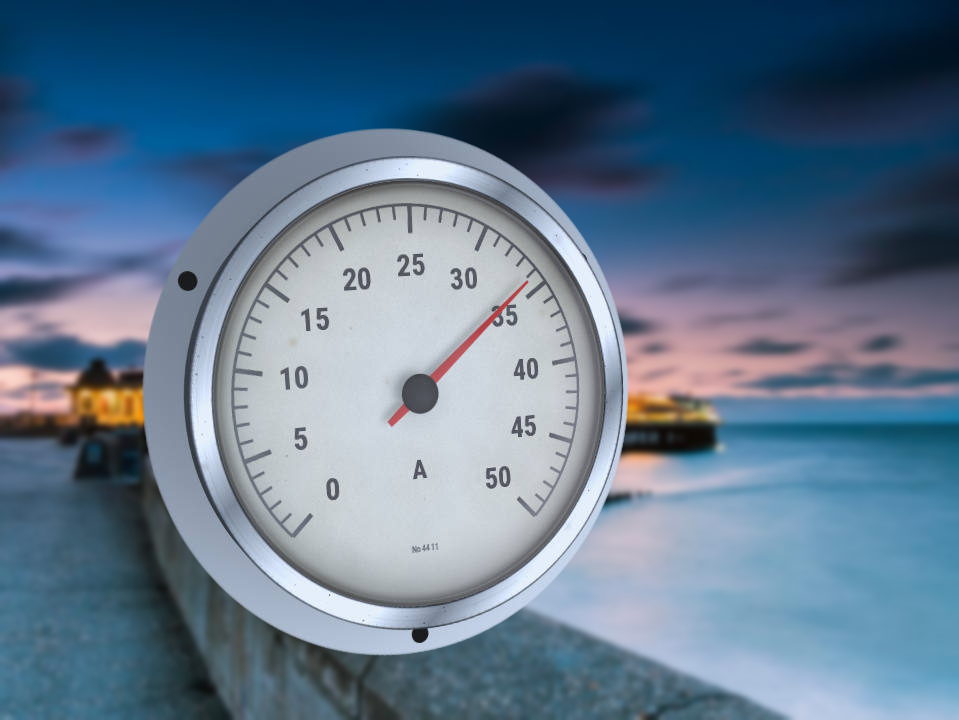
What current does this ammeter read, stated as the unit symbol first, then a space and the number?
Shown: A 34
